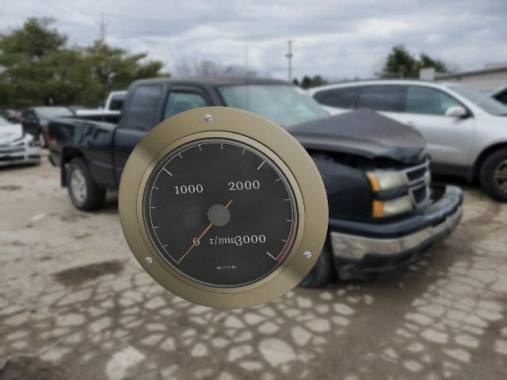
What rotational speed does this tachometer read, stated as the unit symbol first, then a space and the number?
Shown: rpm 0
